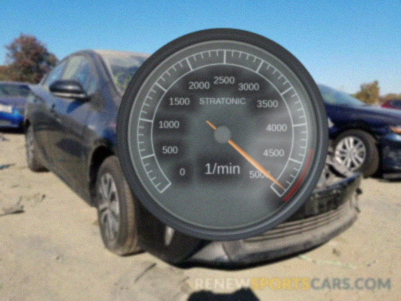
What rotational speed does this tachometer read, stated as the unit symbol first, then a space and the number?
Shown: rpm 4900
